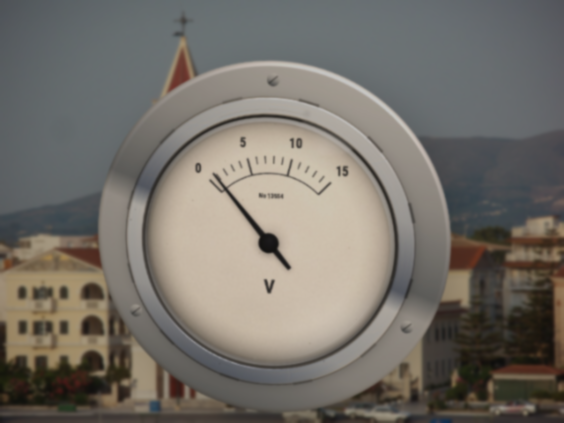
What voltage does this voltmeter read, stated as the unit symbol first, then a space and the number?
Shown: V 1
